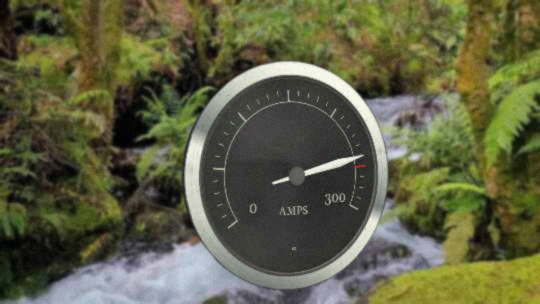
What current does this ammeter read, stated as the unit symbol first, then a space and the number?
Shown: A 250
